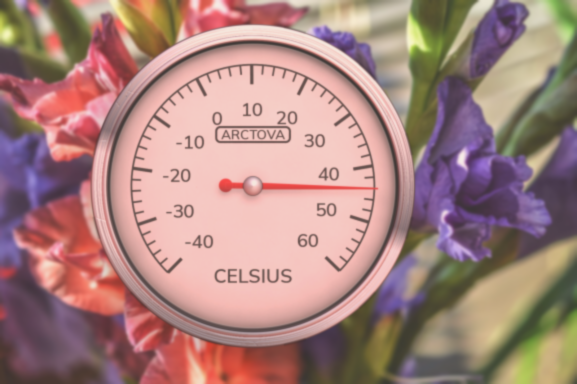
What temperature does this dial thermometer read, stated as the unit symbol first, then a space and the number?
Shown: °C 44
